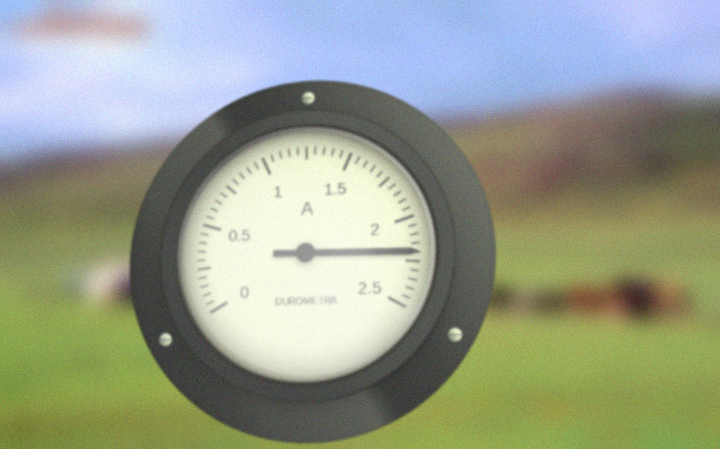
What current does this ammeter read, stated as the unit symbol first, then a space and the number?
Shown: A 2.2
